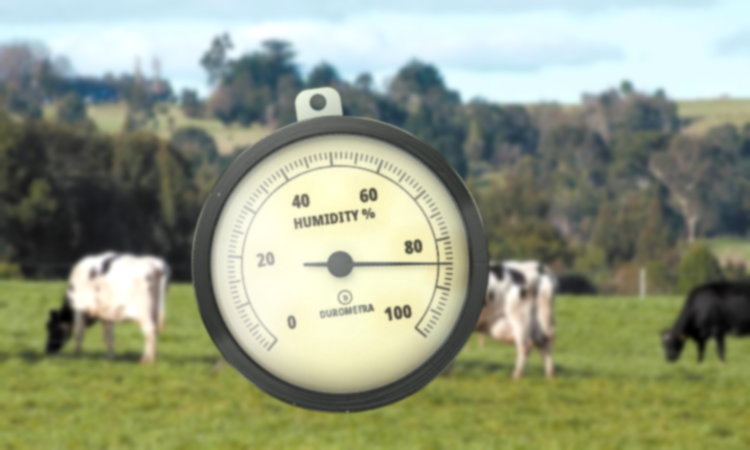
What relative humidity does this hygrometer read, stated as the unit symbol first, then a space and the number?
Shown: % 85
